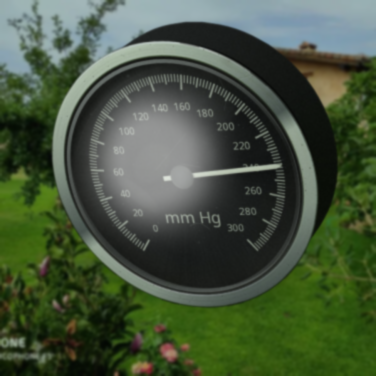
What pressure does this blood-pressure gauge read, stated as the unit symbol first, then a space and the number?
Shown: mmHg 240
